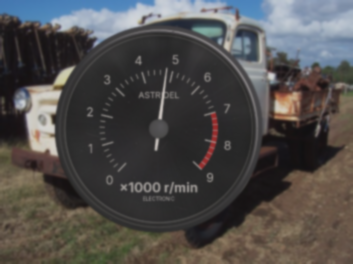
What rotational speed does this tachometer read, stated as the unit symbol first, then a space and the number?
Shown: rpm 4800
